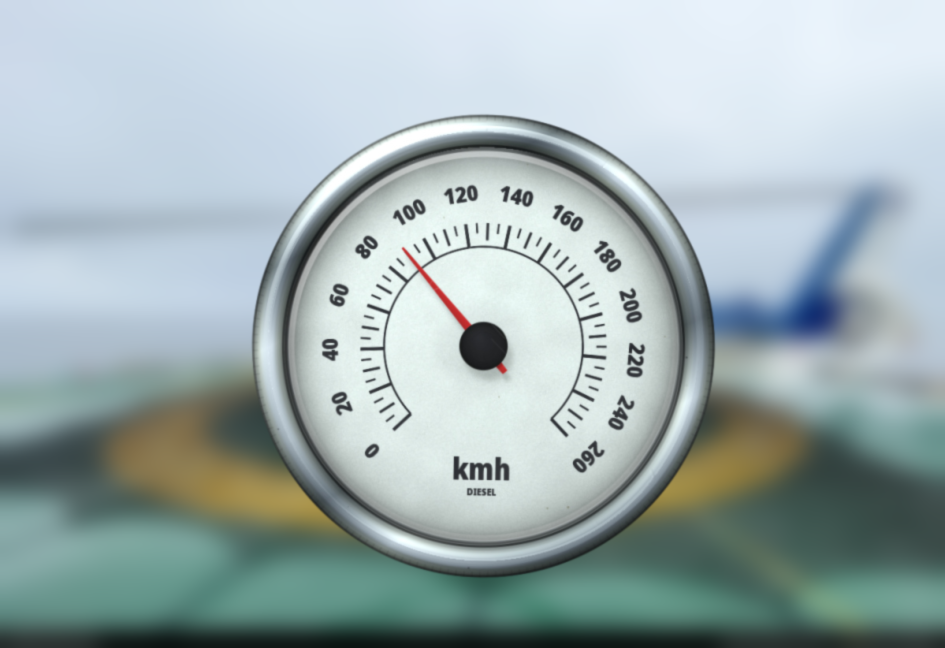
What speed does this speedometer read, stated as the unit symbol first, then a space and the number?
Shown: km/h 90
